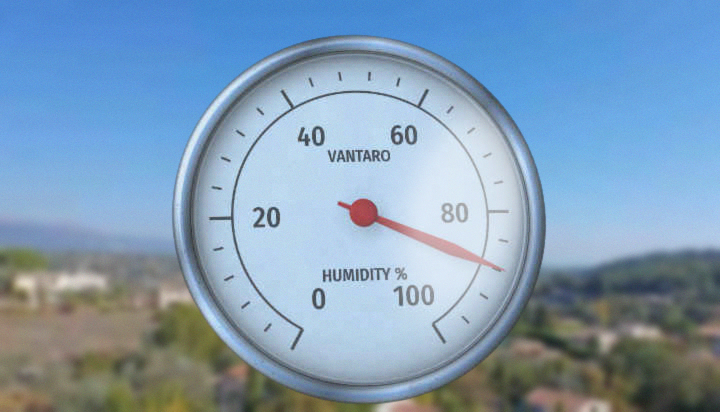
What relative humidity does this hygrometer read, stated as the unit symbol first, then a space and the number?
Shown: % 88
